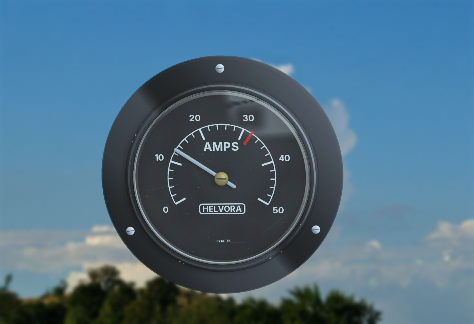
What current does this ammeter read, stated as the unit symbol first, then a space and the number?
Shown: A 13
